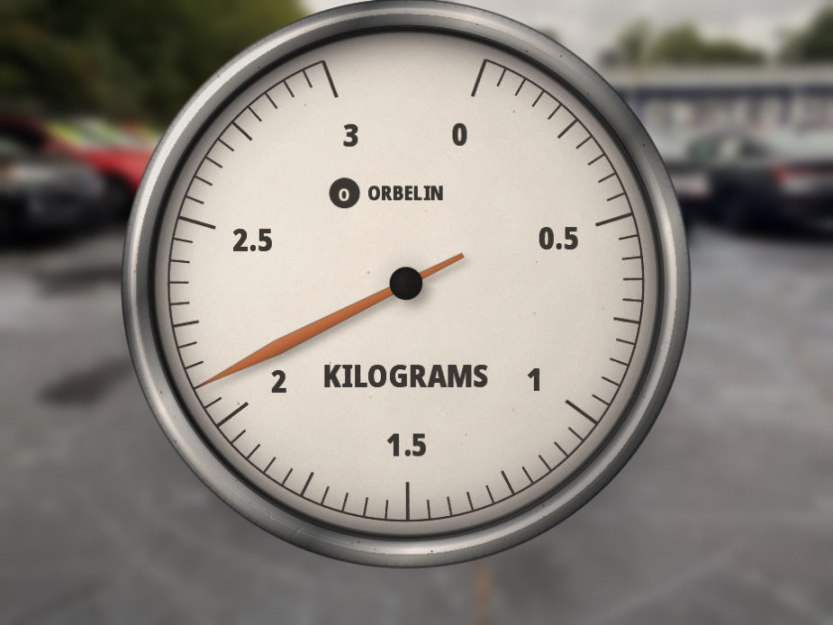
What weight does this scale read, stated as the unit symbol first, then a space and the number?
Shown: kg 2.1
